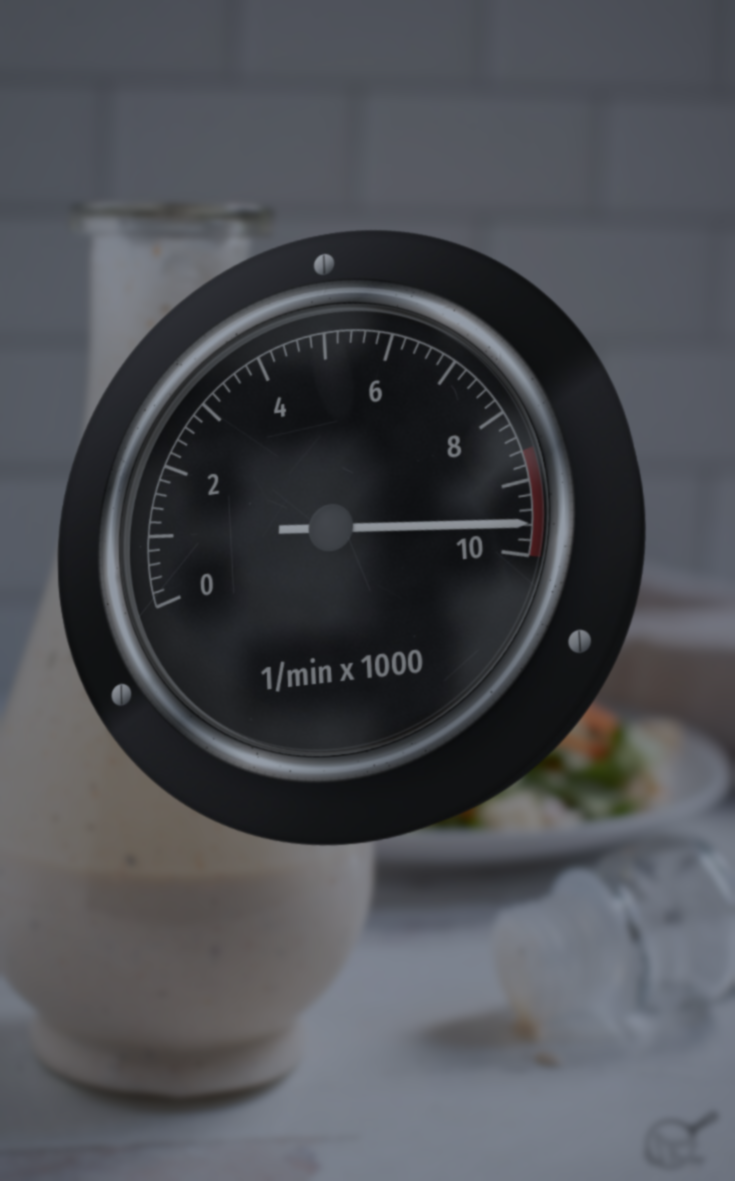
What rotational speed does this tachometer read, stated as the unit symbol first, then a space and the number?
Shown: rpm 9600
